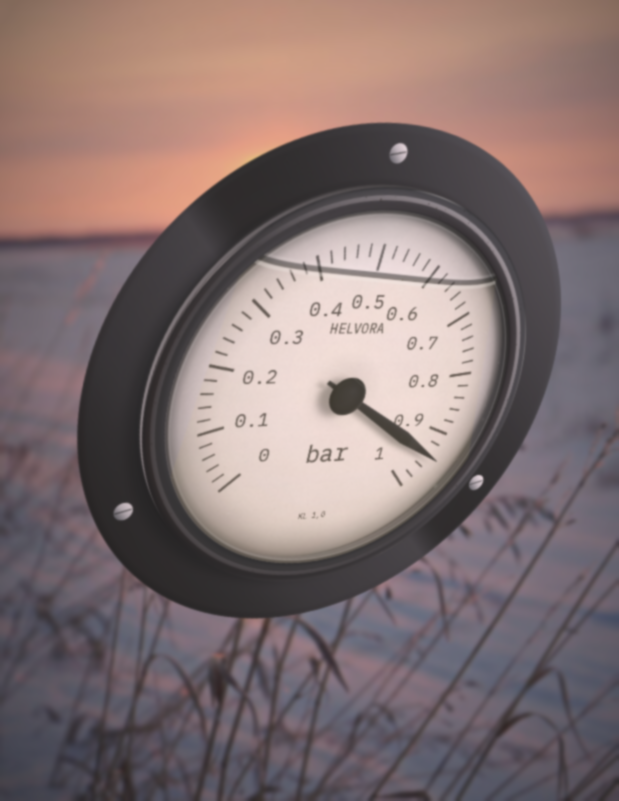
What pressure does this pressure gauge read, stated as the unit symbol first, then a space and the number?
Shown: bar 0.94
